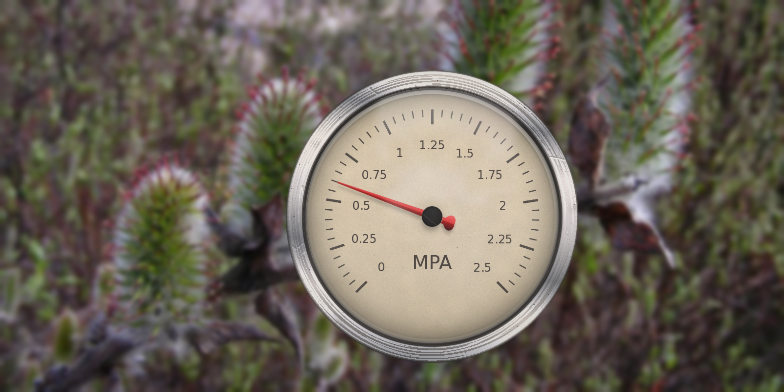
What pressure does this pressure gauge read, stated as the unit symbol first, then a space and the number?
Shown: MPa 0.6
